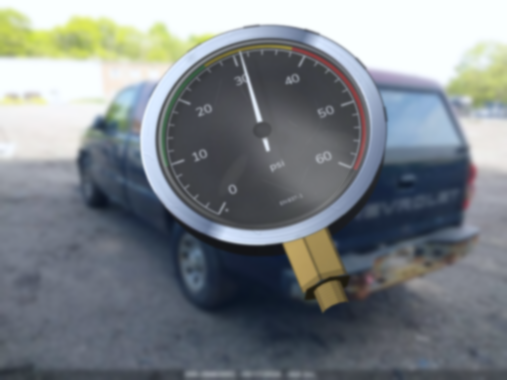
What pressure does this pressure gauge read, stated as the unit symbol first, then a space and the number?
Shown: psi 31
